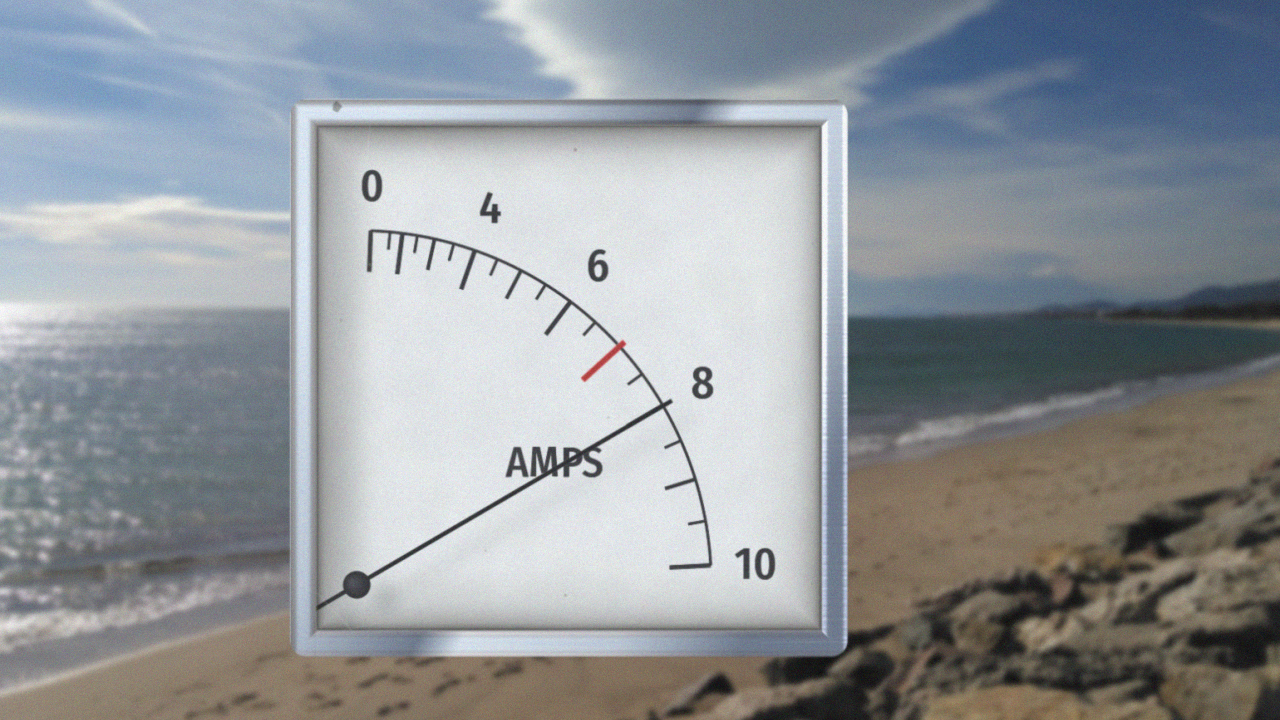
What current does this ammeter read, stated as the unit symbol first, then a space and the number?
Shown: A 8
